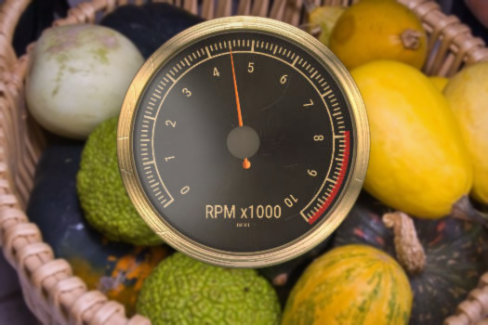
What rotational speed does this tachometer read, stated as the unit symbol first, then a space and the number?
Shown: rpm 4500
